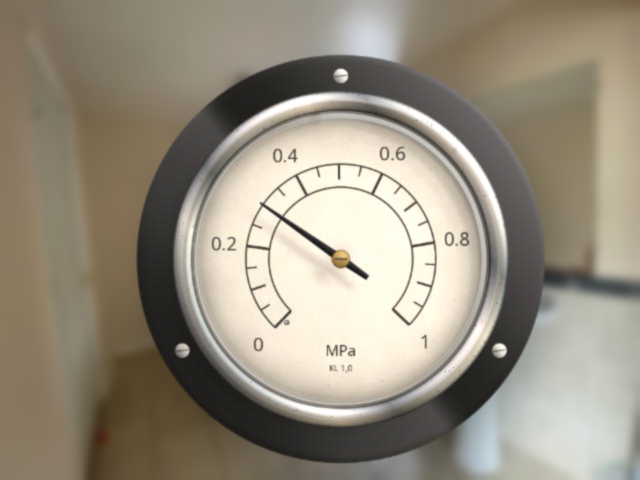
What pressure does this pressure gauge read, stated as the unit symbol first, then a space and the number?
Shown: MPa 0.3
